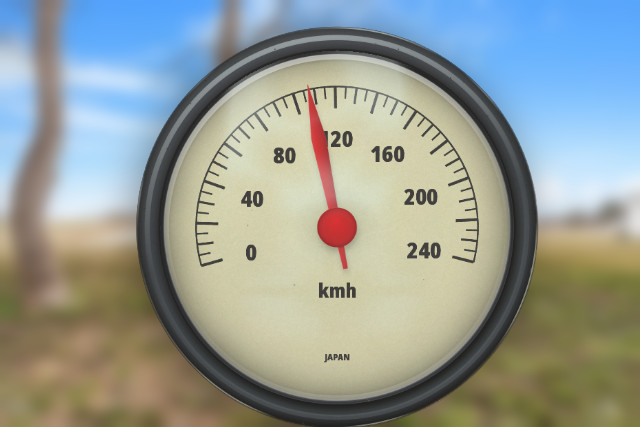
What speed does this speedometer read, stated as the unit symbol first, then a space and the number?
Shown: km/h 107.5
